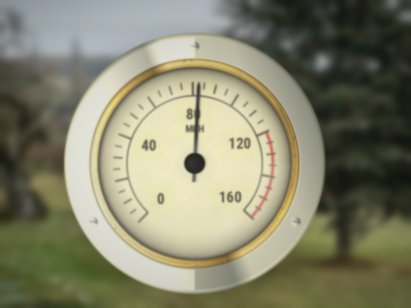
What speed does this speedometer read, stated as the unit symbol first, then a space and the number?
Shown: mph 82.5
